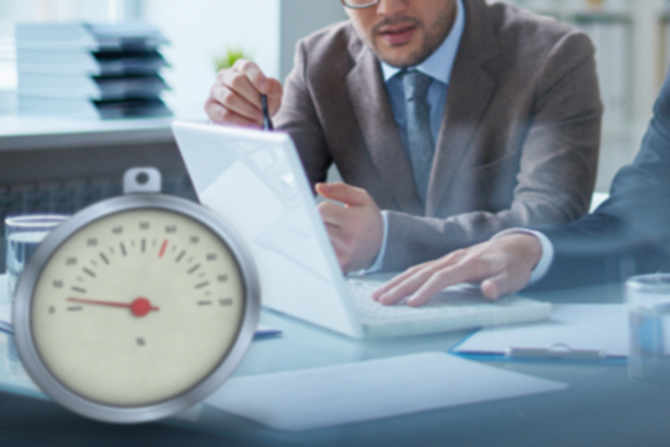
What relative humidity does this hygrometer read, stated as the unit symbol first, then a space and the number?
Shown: % 5
